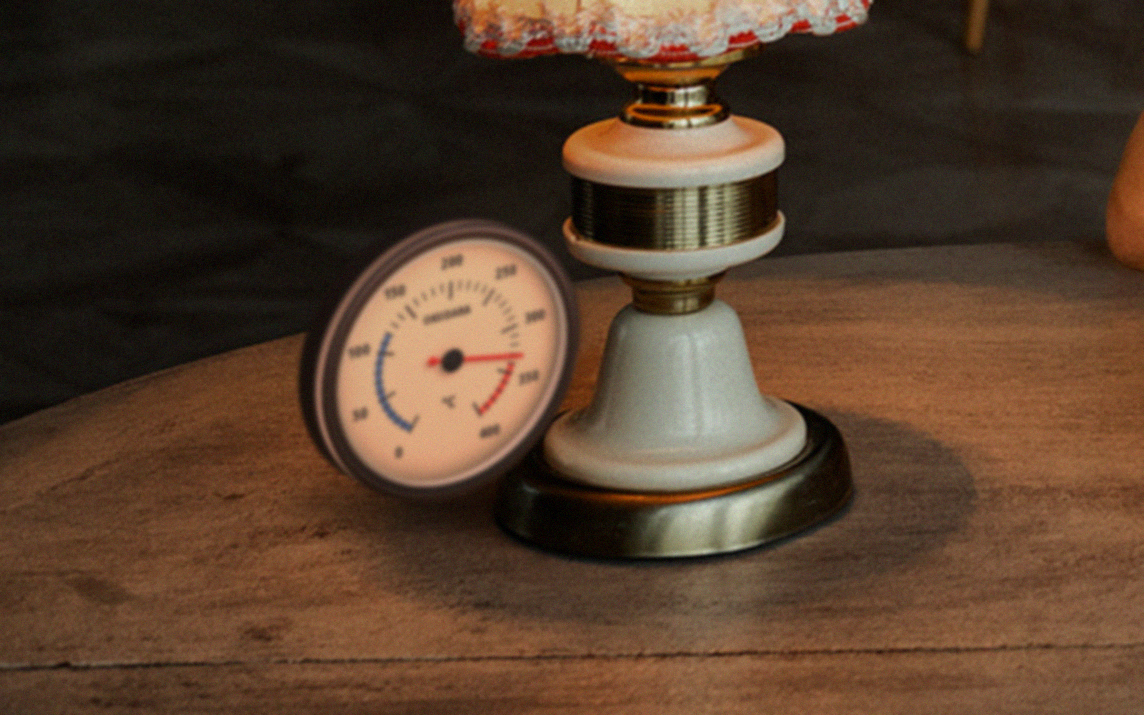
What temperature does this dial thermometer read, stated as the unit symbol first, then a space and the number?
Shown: °C 330
